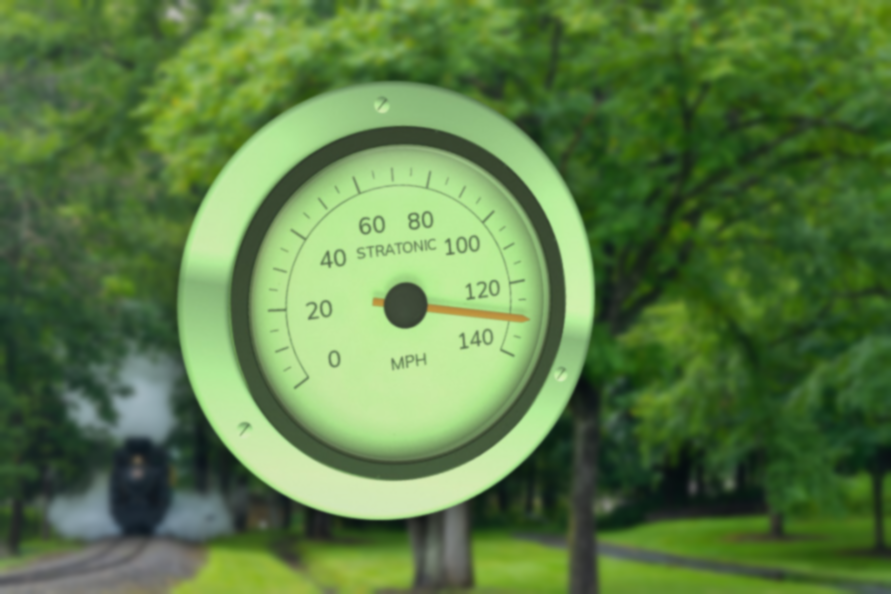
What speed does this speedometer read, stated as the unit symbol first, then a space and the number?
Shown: mph 130
